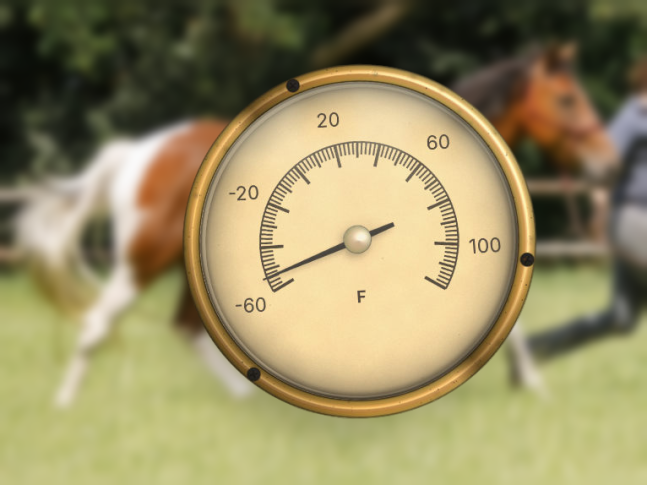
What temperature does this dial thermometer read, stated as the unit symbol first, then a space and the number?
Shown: °F -54
